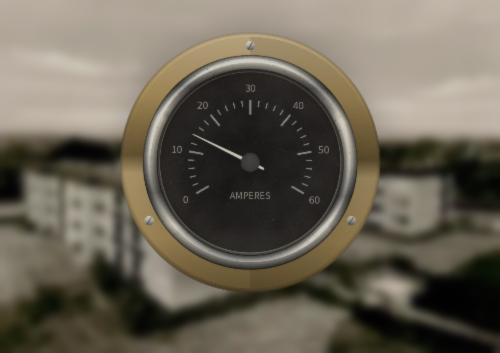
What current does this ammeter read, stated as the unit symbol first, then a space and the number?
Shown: A 14
